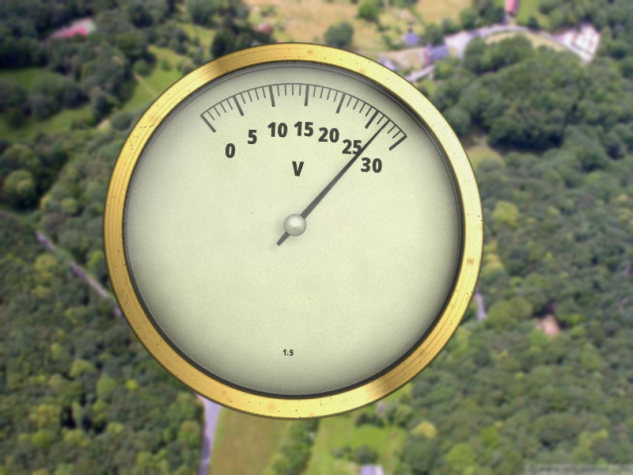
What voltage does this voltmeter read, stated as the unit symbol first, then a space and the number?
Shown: V 27
